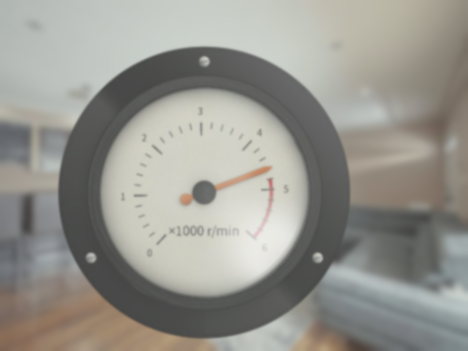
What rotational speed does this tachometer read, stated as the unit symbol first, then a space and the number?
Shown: rpm 4600
